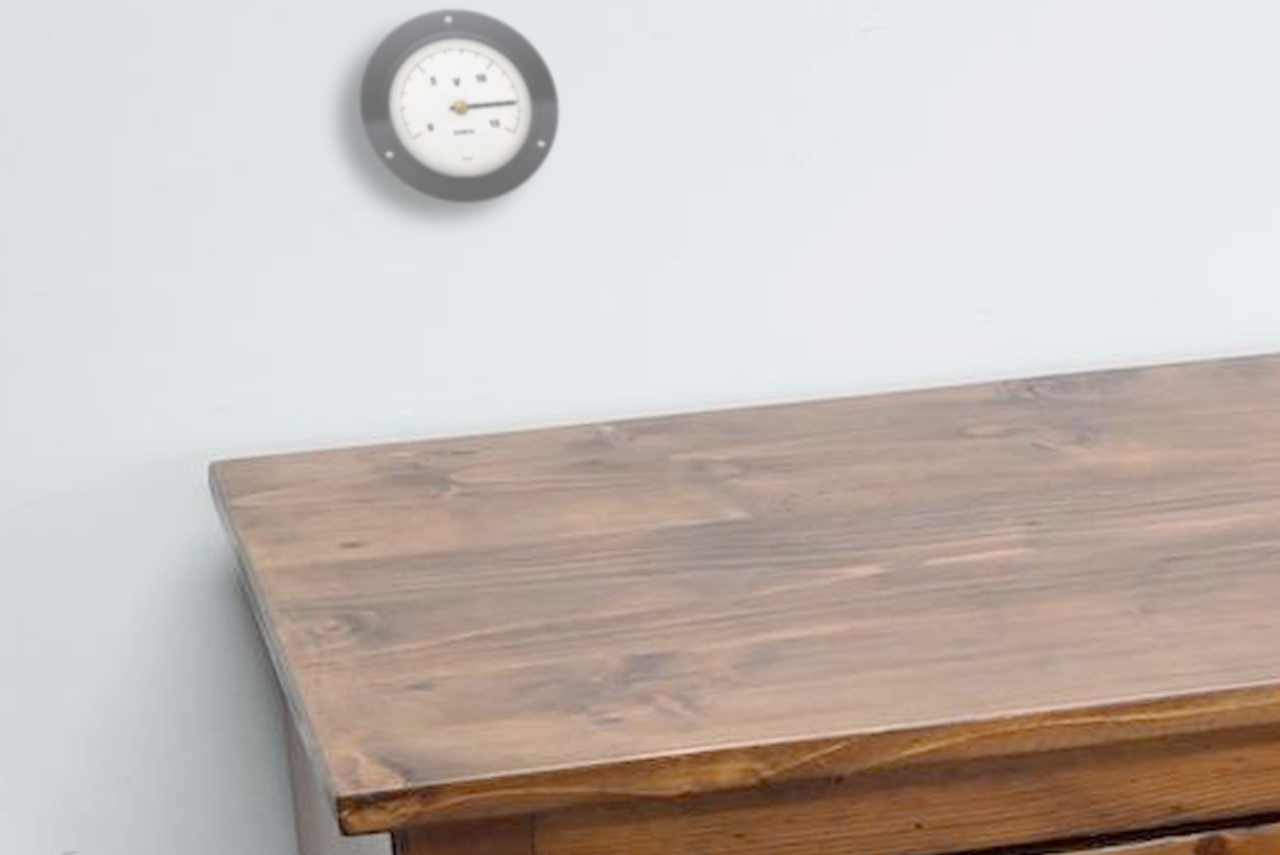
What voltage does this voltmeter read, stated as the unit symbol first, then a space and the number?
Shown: V 13
